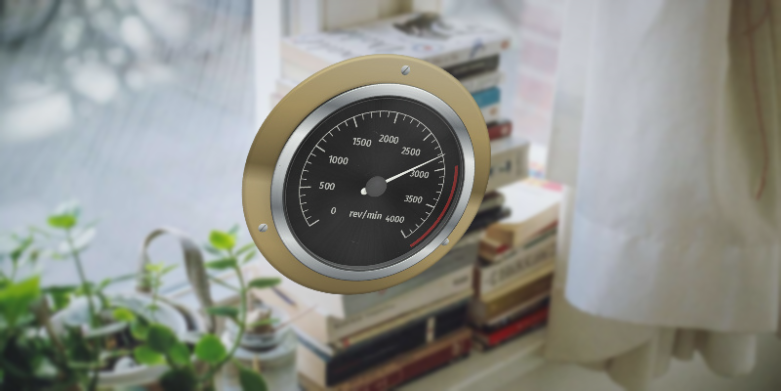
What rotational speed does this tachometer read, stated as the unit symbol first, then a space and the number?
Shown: rpm 2800
